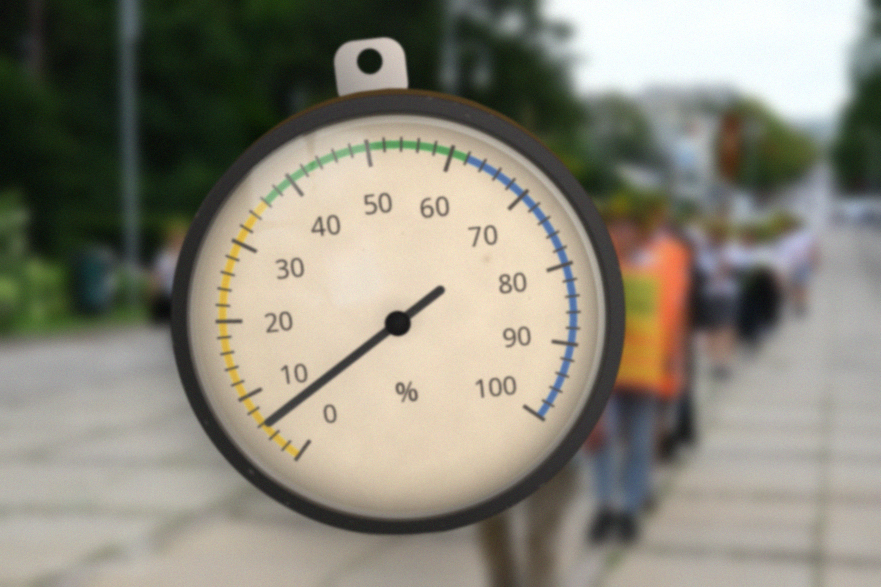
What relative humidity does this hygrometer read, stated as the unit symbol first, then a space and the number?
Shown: % 6
